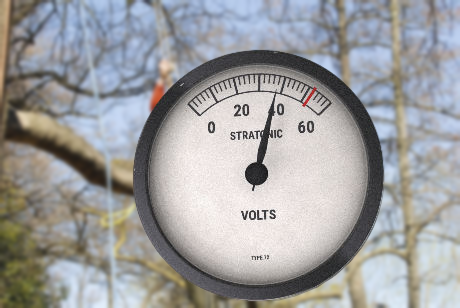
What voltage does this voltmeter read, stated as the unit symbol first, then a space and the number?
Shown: V 38
